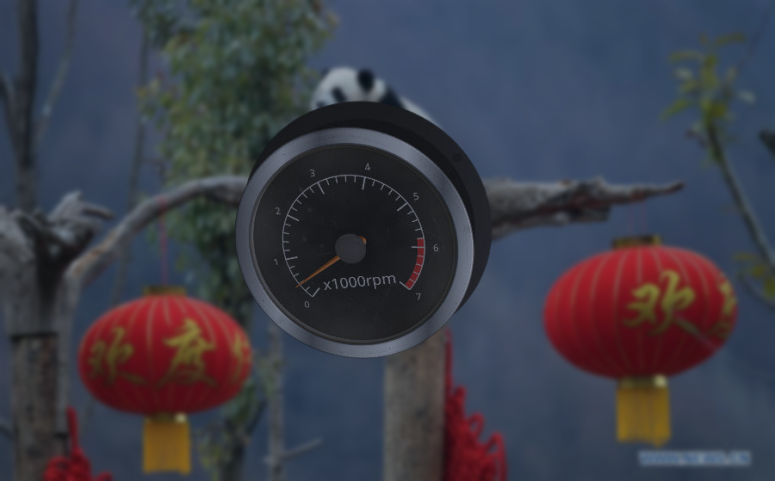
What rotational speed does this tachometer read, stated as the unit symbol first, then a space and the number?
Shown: rpm 400
